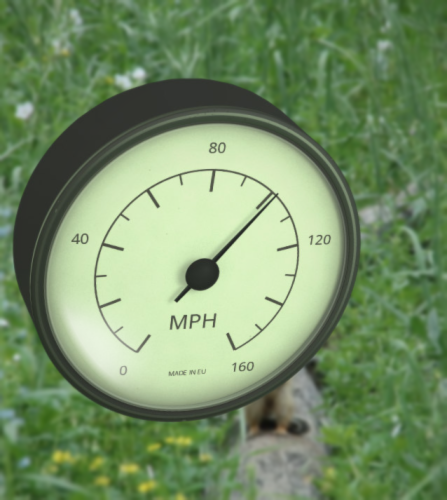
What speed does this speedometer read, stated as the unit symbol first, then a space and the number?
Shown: mph 100
